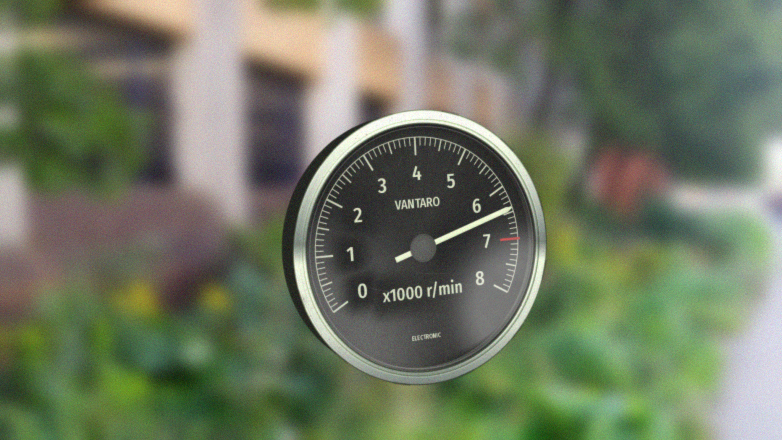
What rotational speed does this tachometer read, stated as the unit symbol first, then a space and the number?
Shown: rpm 6400
